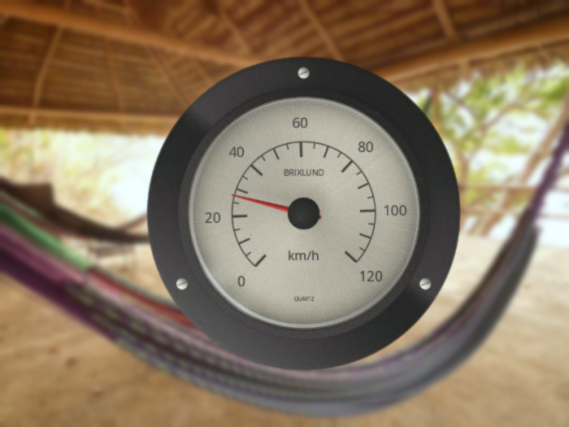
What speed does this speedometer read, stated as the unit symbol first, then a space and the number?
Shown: km/h 27.5
